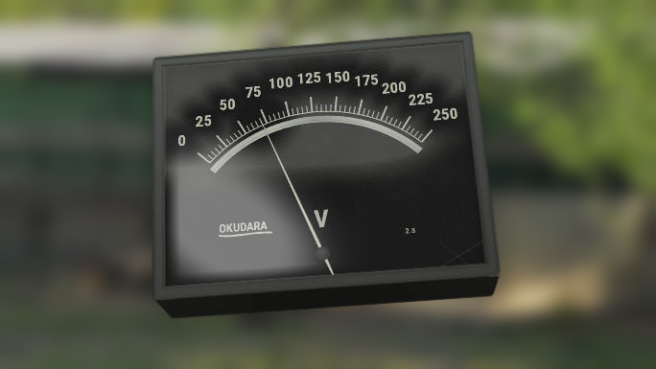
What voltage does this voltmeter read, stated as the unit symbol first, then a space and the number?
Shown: V 70
